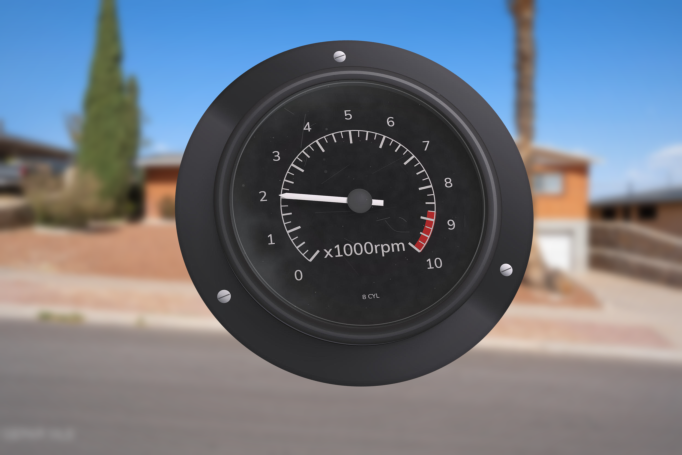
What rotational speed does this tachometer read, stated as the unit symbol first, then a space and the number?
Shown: rpm 2000
